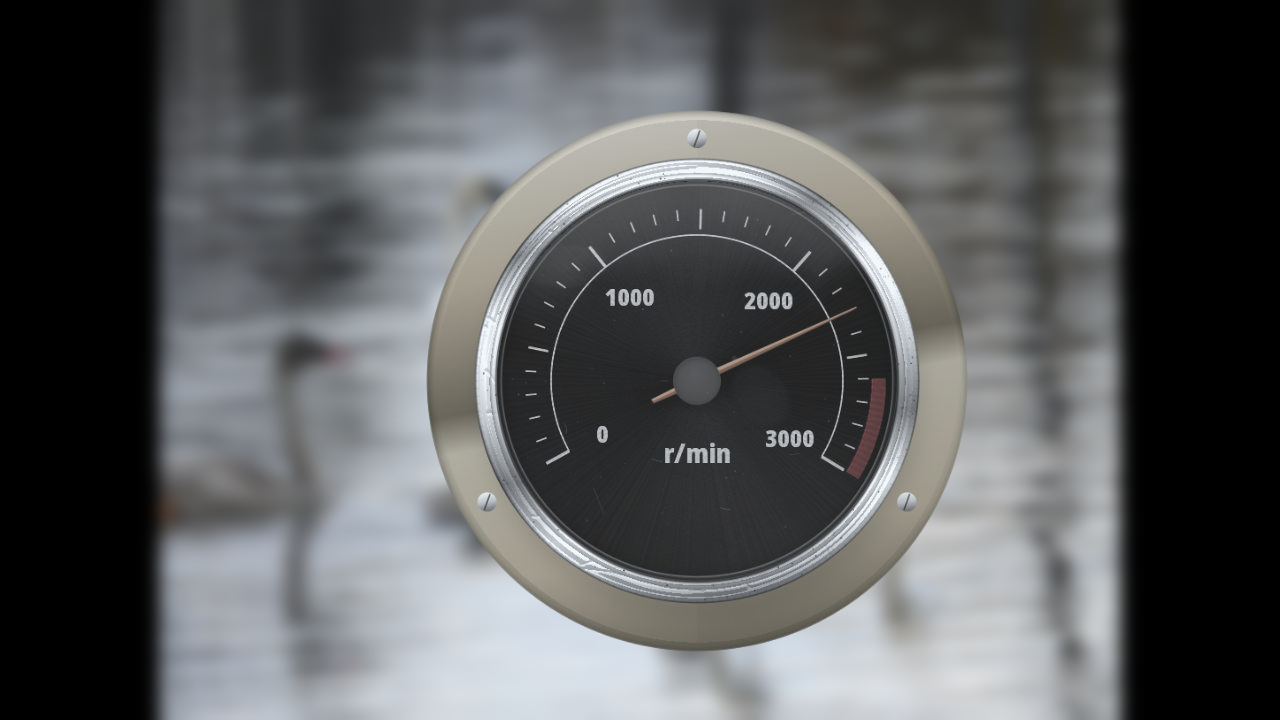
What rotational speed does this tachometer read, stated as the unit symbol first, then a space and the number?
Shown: rpm 2300
